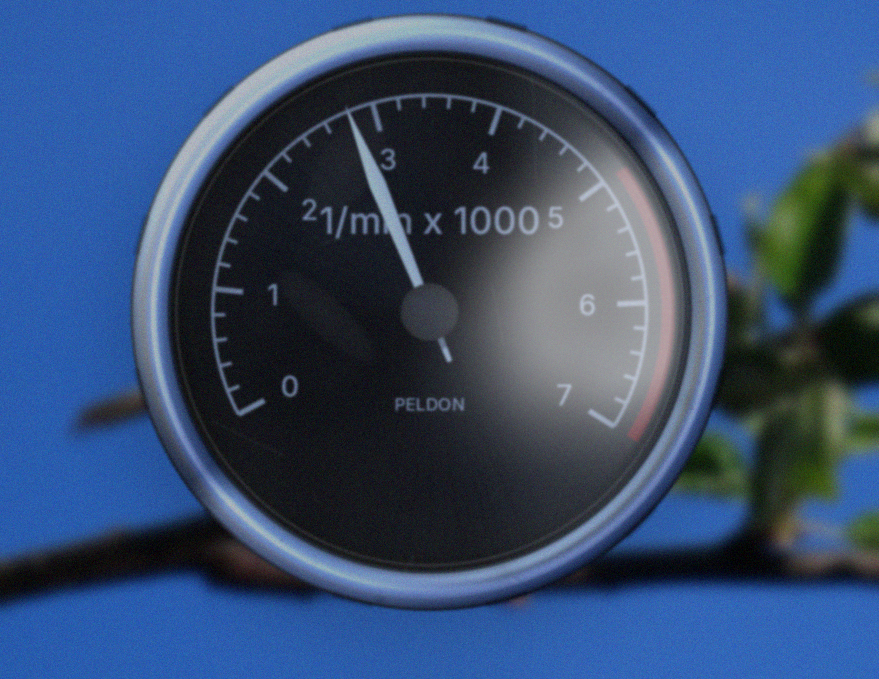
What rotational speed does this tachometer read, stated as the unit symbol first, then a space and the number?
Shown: rpm 2800
